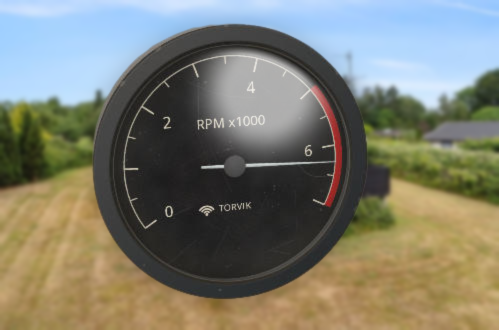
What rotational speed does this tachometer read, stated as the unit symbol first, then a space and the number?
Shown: rpm 6250
